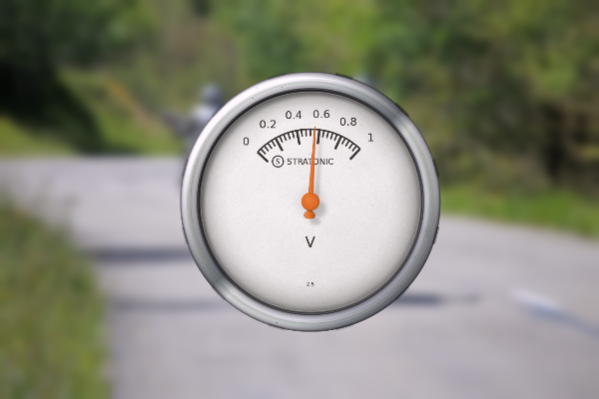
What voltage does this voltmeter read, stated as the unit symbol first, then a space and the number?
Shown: V 0.56
